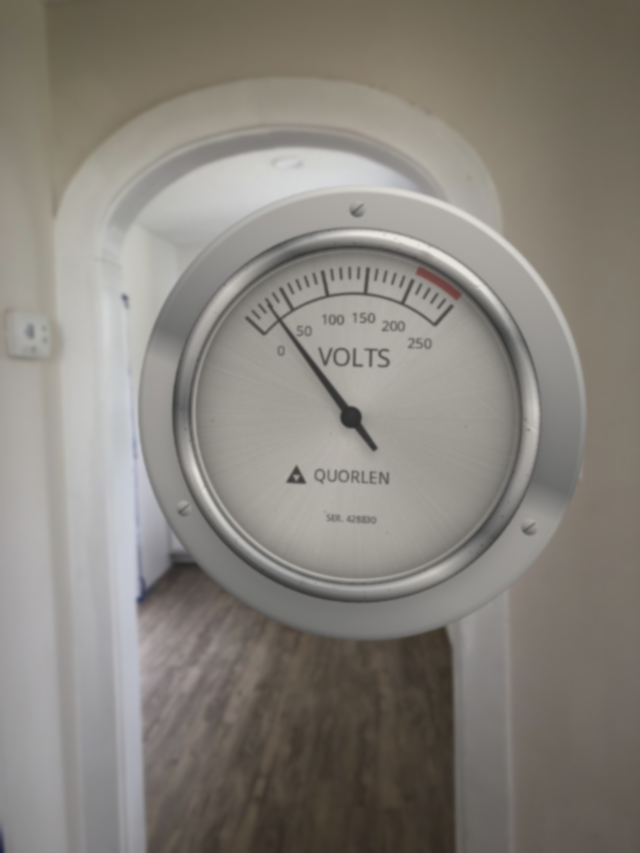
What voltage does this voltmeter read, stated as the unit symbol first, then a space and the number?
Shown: V 30
